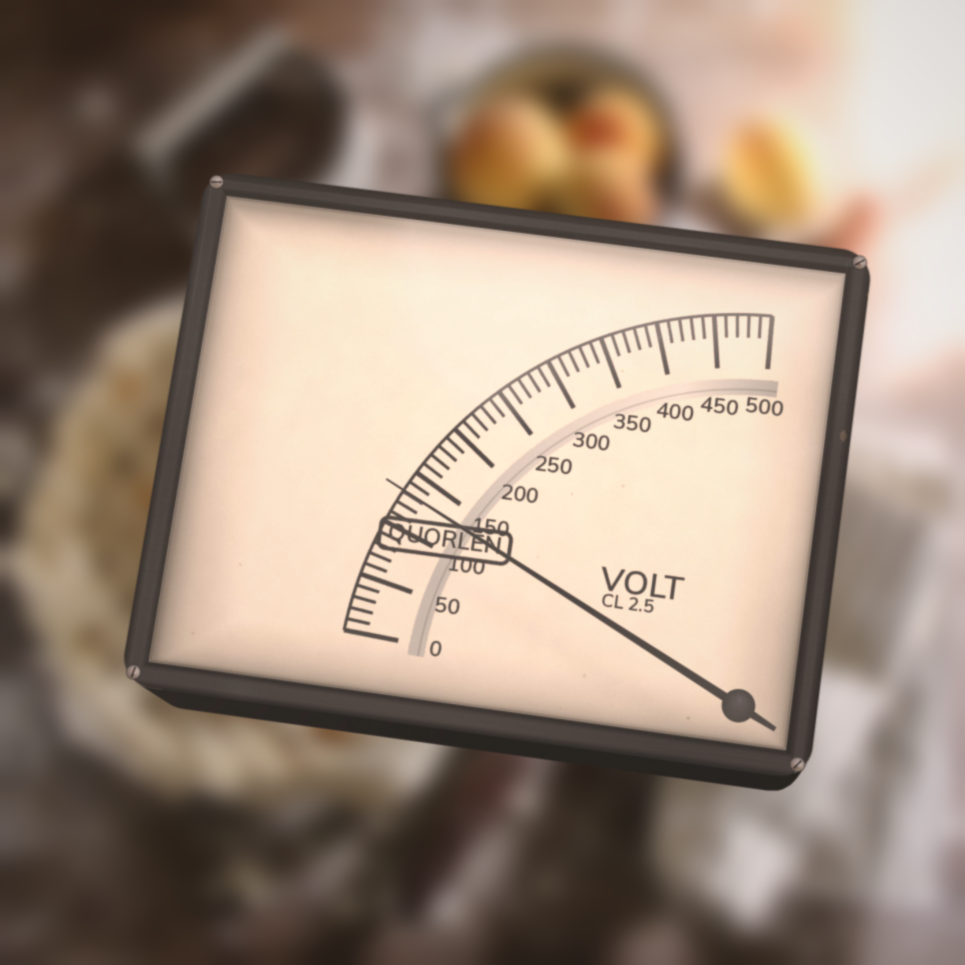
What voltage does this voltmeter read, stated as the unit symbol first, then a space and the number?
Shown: V 130
